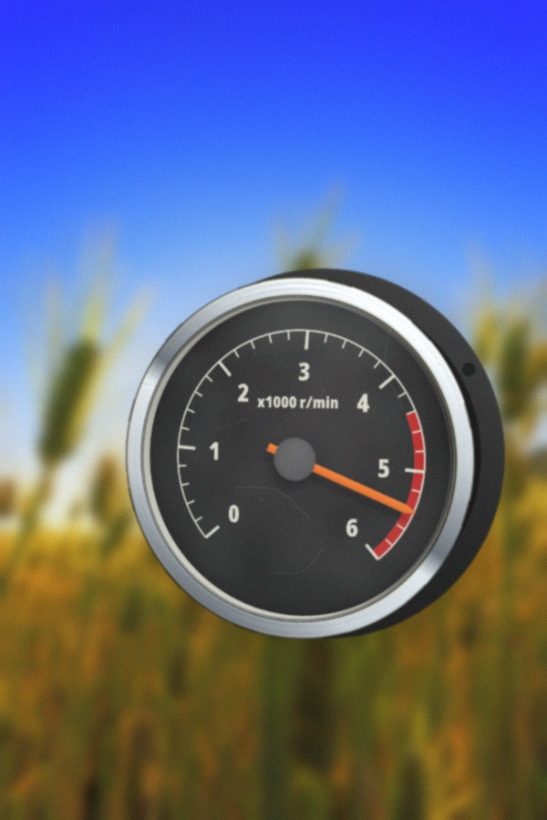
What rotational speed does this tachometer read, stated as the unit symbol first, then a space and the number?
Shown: rpm 5400
